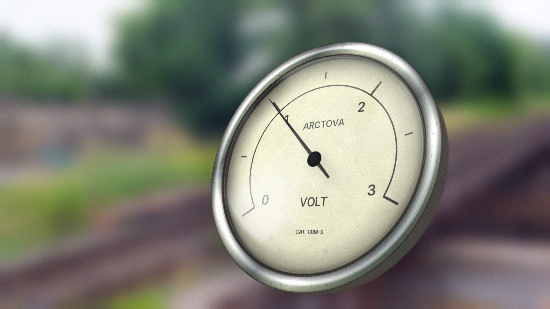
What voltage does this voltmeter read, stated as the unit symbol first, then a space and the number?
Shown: V 1
